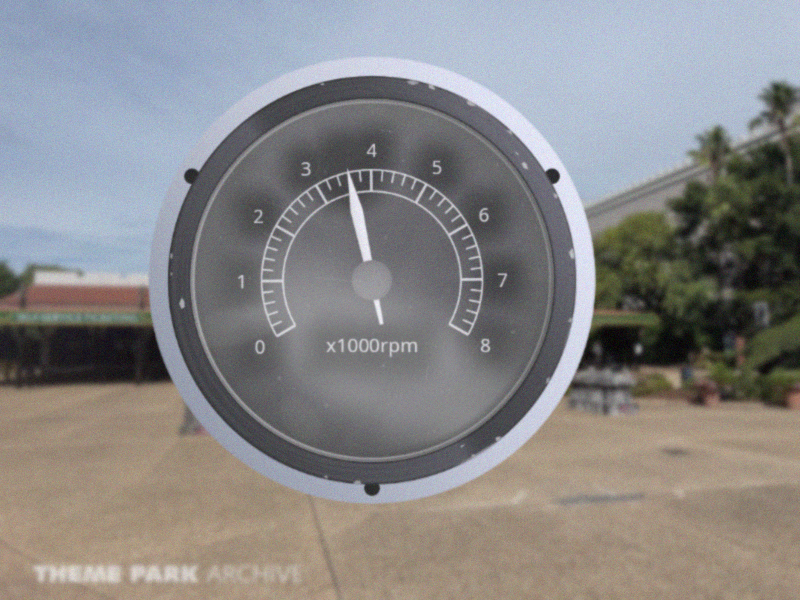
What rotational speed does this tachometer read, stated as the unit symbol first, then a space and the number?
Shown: rpm 3600
